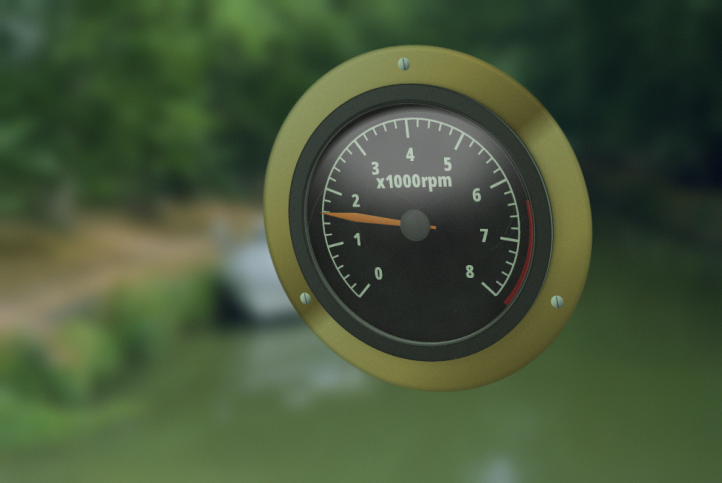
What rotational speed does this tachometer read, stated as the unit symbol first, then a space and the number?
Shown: rpm 1600
